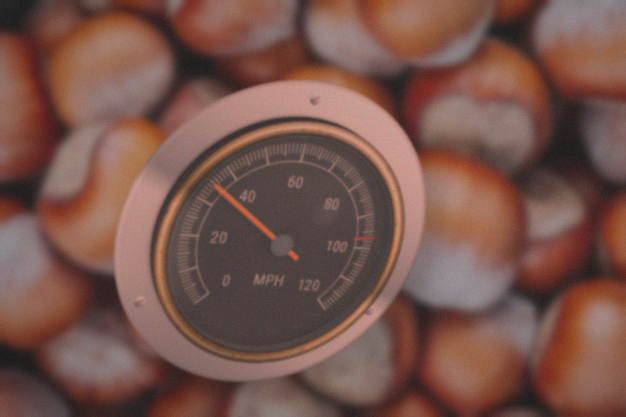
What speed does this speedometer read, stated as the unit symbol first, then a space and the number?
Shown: mph 35
